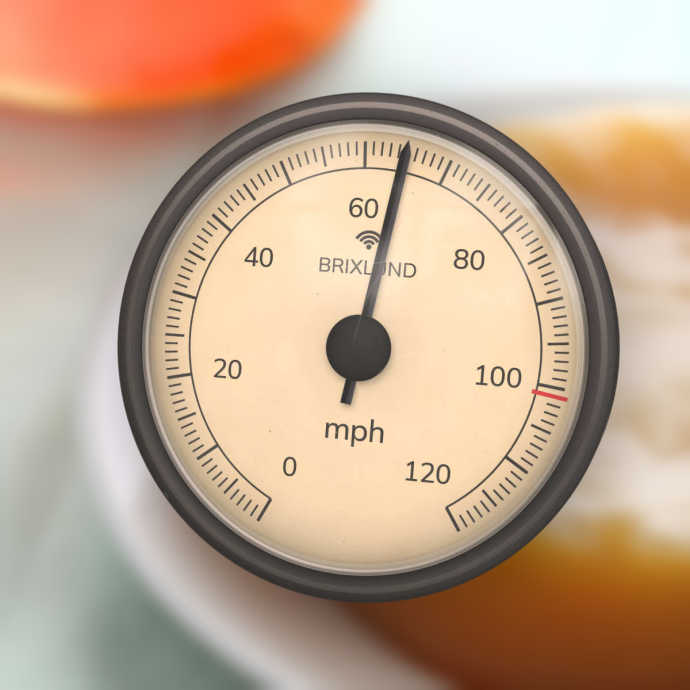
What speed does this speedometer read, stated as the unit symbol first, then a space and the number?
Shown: mph 65
